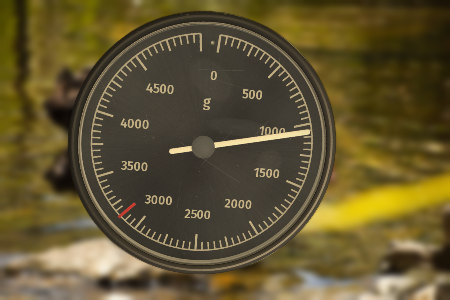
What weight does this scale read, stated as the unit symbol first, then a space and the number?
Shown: g 1050
